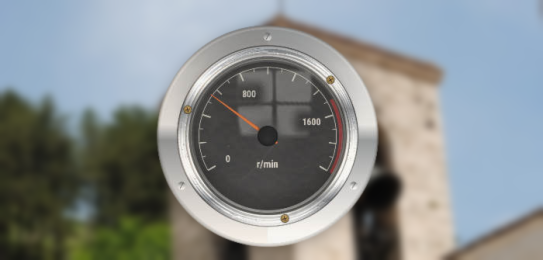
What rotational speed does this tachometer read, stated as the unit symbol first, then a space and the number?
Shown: rpm 550
